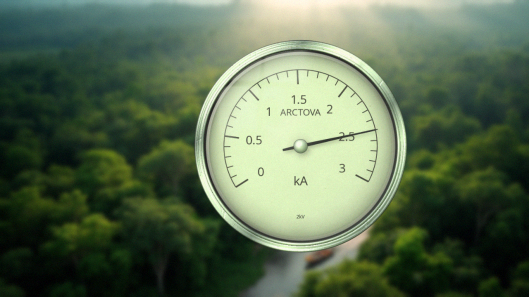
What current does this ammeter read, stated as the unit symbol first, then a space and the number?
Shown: kA 2.5
